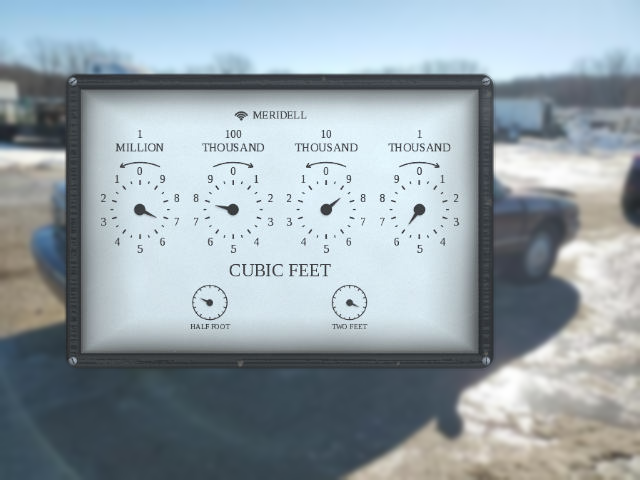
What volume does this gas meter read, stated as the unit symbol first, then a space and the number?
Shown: ft³ 678600
